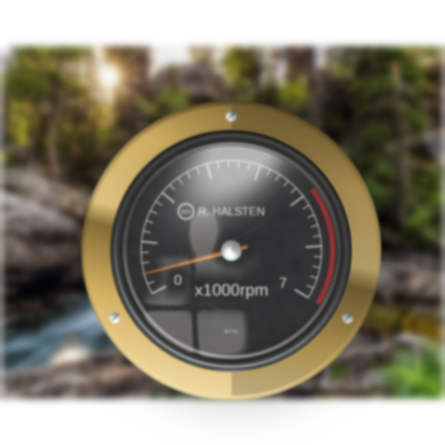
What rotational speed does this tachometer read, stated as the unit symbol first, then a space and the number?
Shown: rpm 400
